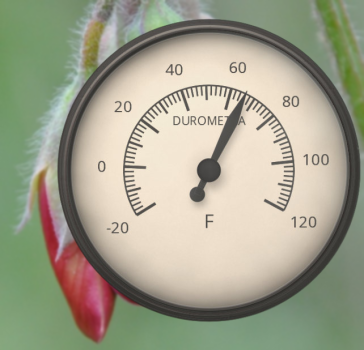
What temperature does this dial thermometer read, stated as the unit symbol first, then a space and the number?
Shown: °F 66
